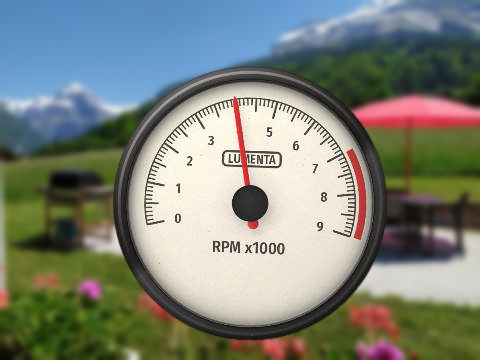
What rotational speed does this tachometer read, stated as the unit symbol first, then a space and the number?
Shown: rpm 4000
